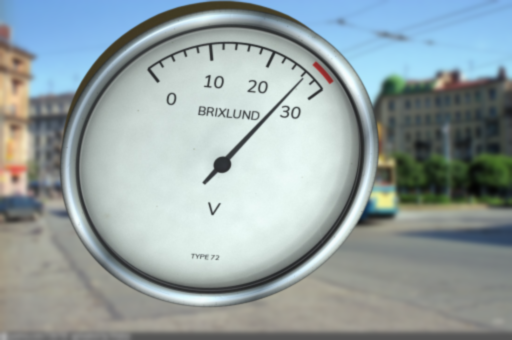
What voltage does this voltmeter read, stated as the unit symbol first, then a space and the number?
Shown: V 26
